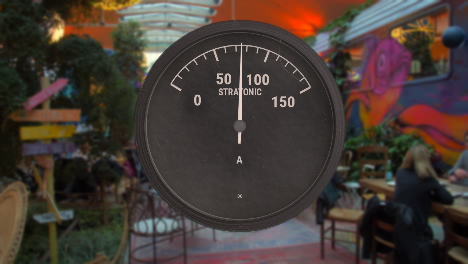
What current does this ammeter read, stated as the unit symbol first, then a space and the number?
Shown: A 75
